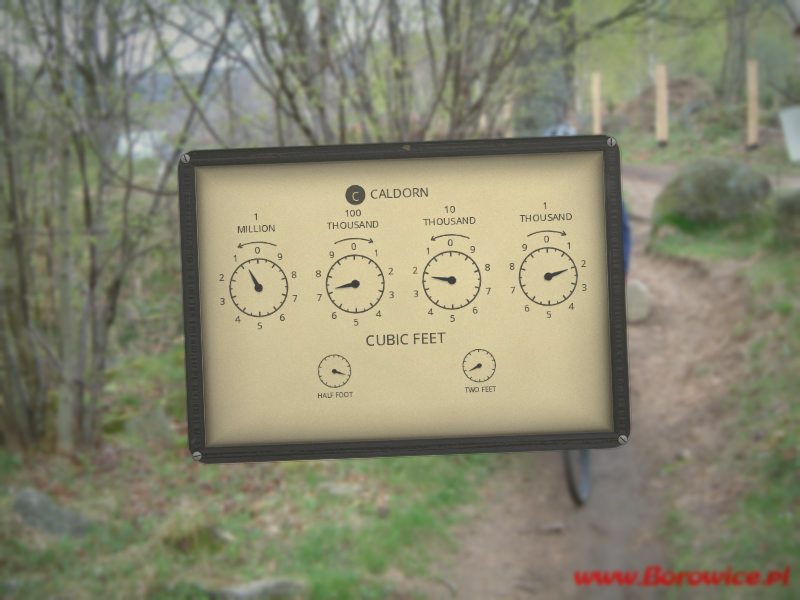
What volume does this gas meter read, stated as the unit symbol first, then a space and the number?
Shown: ft³ 72200
